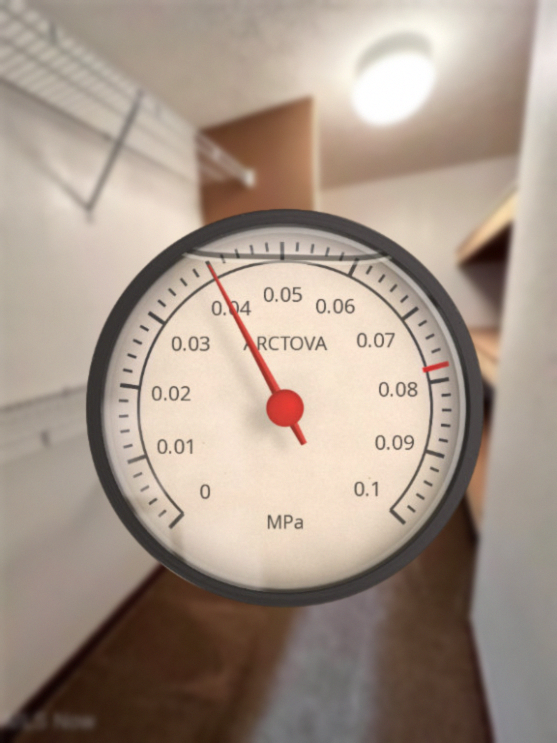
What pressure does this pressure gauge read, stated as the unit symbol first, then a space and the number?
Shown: MPa 0.04
